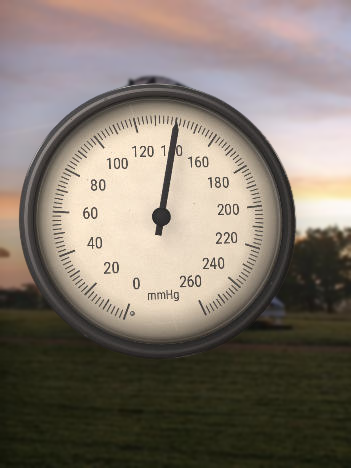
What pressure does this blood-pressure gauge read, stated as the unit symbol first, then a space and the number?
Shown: mmHg 140
